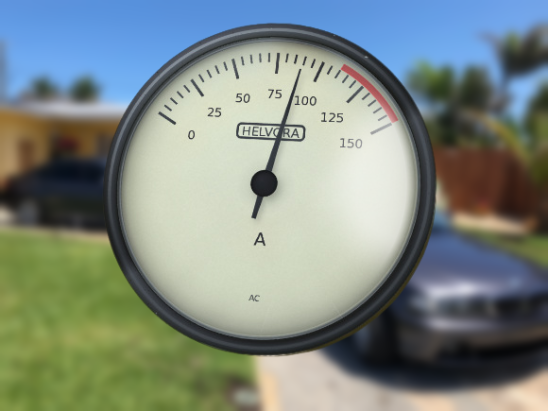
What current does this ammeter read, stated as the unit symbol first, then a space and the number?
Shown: A 90
